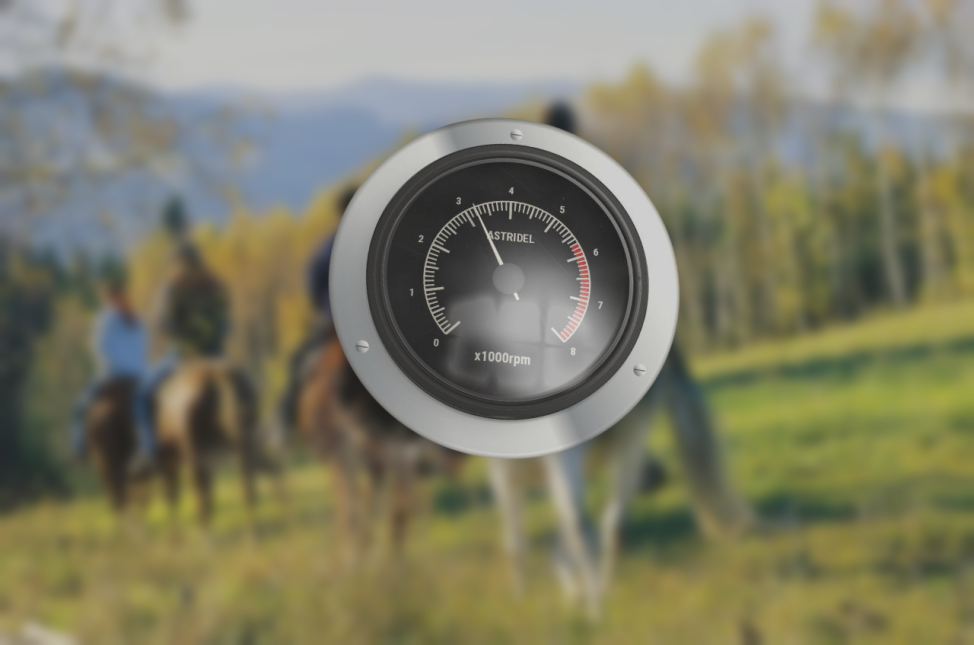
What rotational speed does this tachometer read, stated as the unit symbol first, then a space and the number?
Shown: rpm 3200
